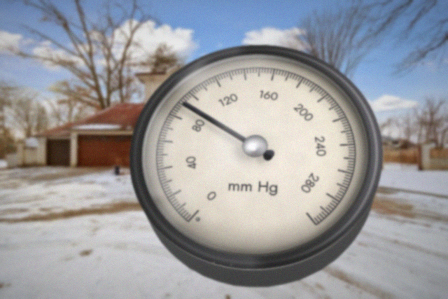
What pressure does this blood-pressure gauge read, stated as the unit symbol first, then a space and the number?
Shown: mmHg 90
